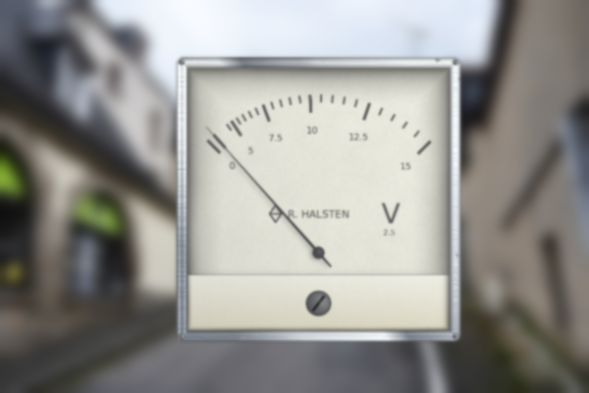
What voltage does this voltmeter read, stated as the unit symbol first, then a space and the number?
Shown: V 2.5
